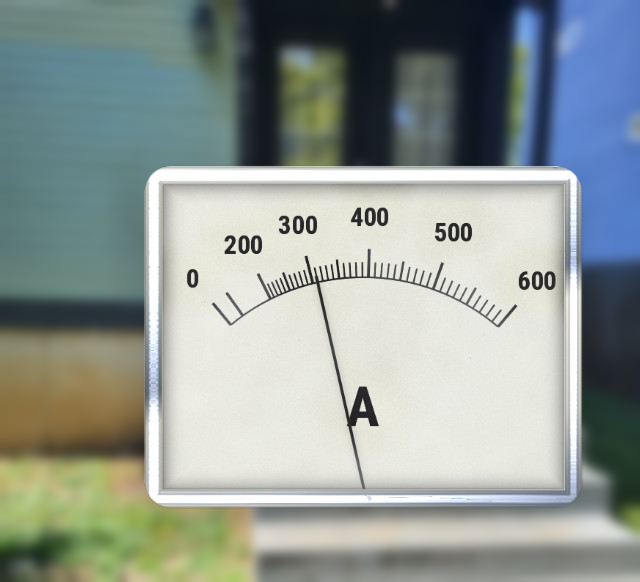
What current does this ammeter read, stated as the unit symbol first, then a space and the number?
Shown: A 310
